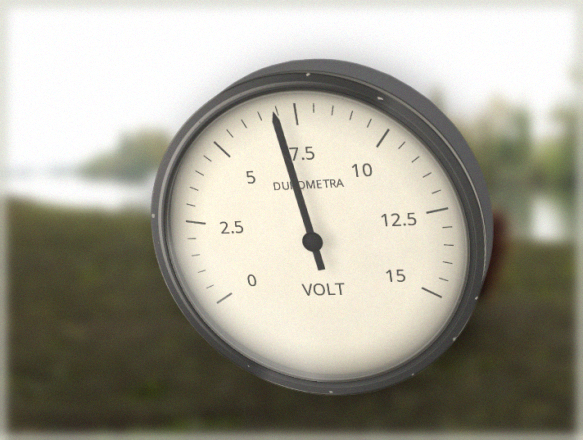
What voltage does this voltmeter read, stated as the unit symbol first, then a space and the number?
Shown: V 7
